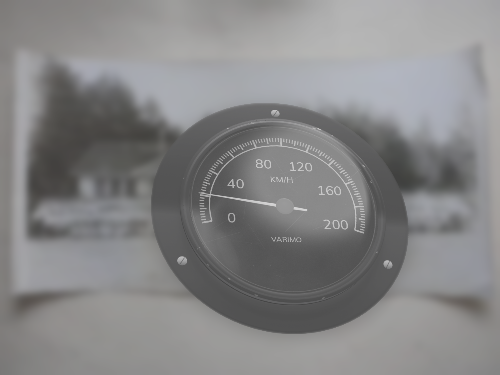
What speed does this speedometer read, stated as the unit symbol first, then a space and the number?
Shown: km/h 20
